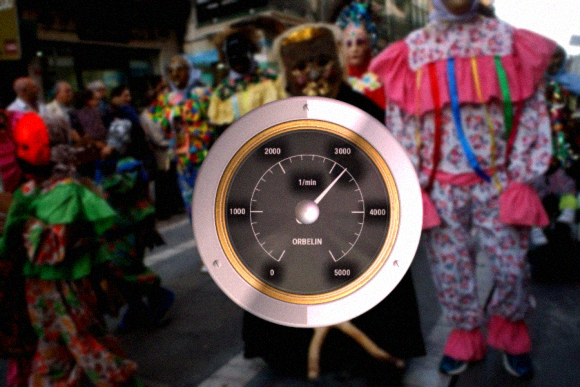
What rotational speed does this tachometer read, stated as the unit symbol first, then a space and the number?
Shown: rpm 3200
